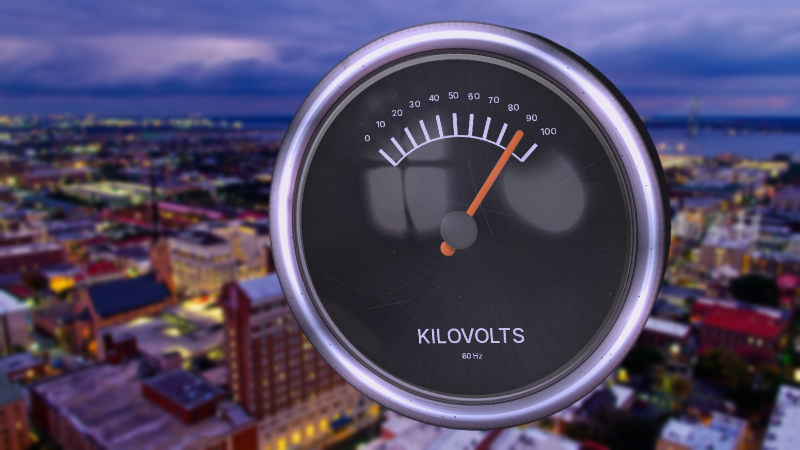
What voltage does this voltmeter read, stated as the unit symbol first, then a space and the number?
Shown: kV 90
